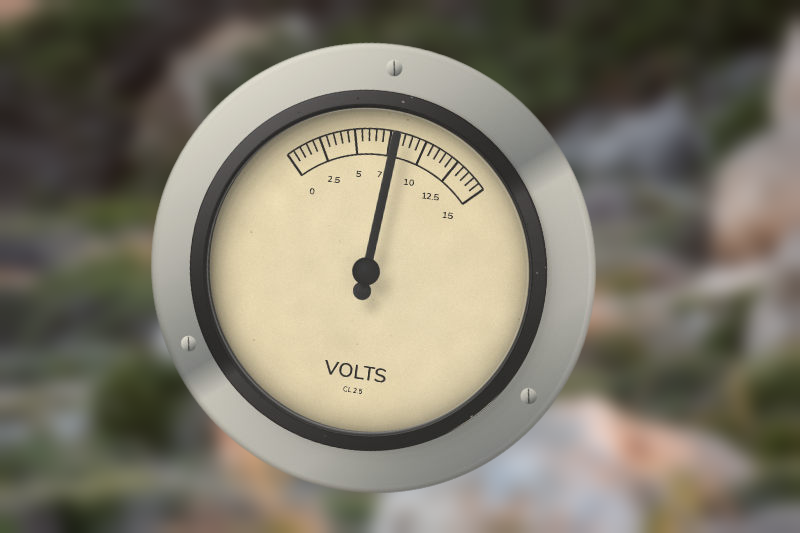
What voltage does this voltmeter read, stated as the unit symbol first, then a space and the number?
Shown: V 8
